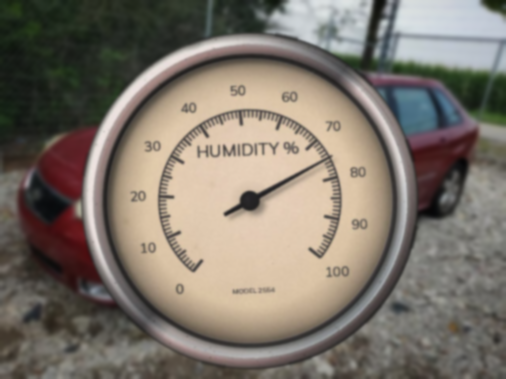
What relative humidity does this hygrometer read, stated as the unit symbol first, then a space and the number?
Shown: % 75
